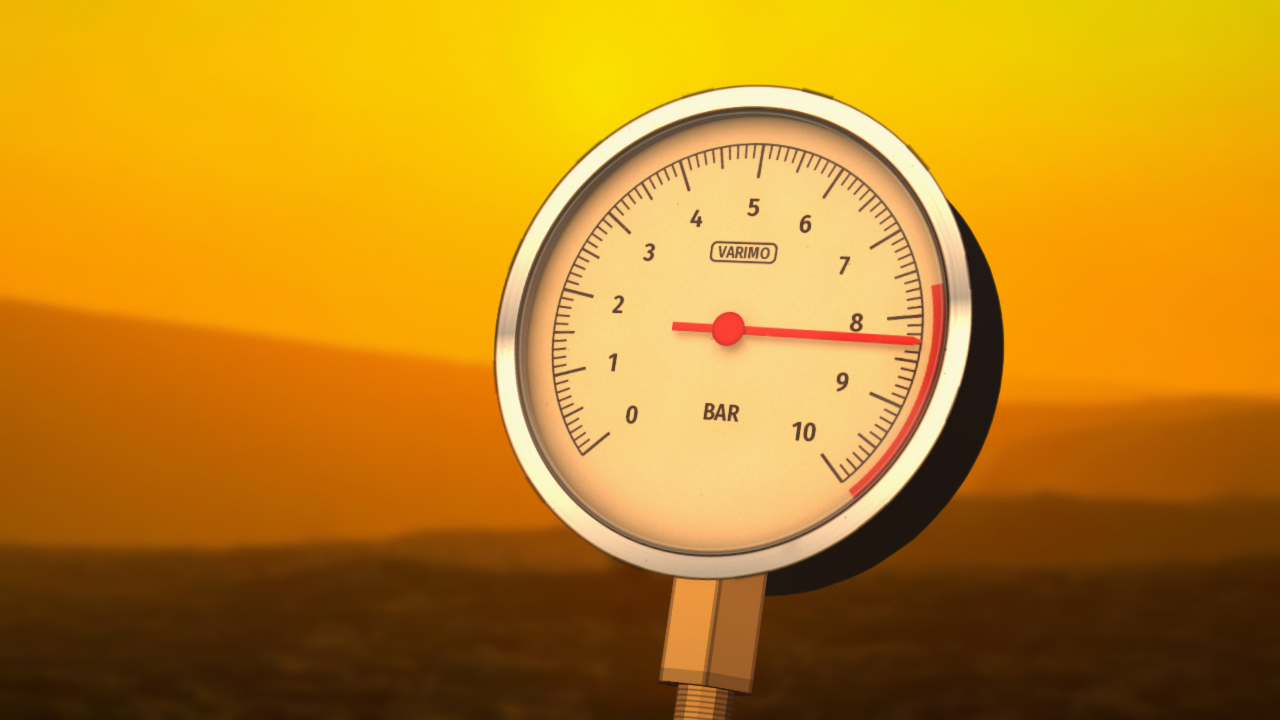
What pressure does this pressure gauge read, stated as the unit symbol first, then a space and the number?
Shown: bar 8.3
